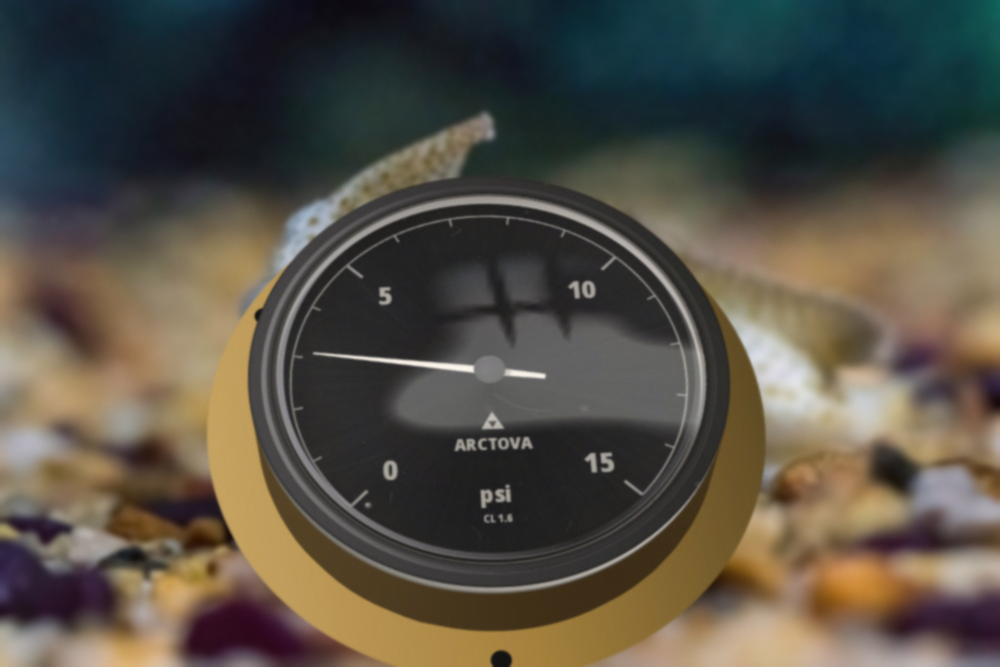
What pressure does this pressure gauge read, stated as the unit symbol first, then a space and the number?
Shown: psi 3
